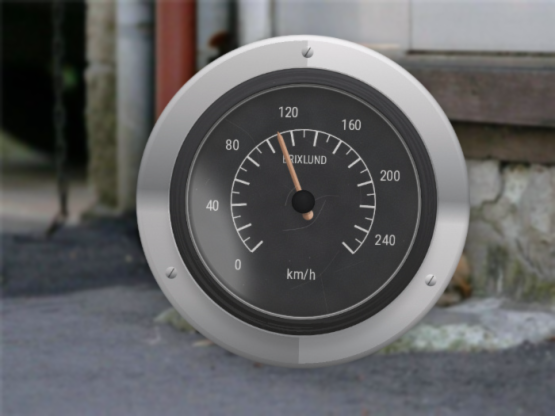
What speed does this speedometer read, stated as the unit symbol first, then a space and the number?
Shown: km/h 110
